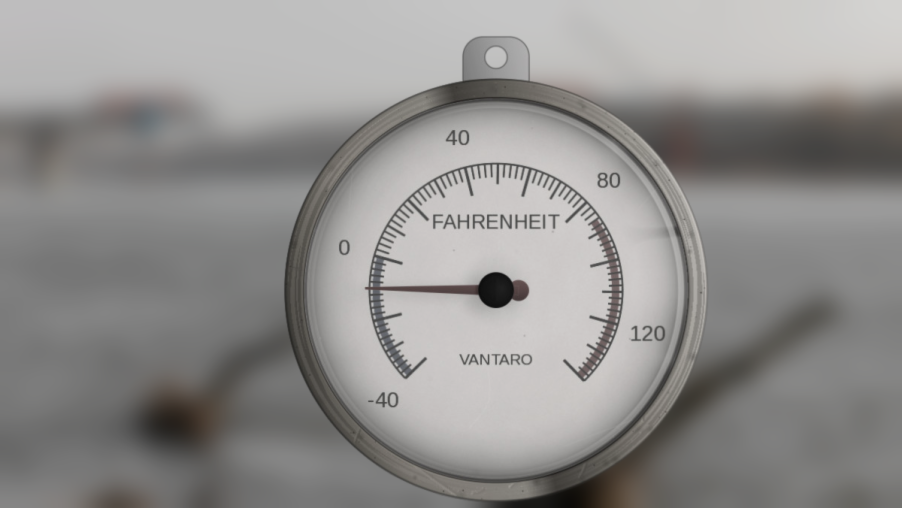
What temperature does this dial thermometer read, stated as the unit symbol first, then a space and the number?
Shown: °F -10
